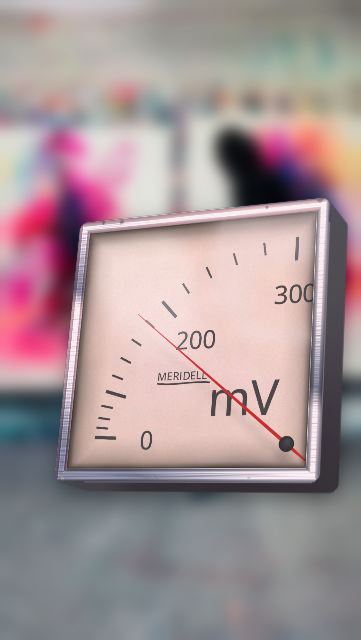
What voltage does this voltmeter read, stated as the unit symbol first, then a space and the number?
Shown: mV 180
